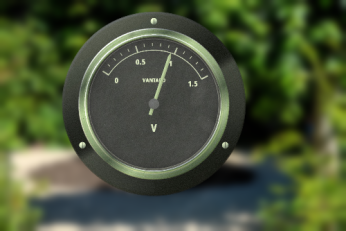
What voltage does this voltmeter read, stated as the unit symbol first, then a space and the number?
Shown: V 0.95
